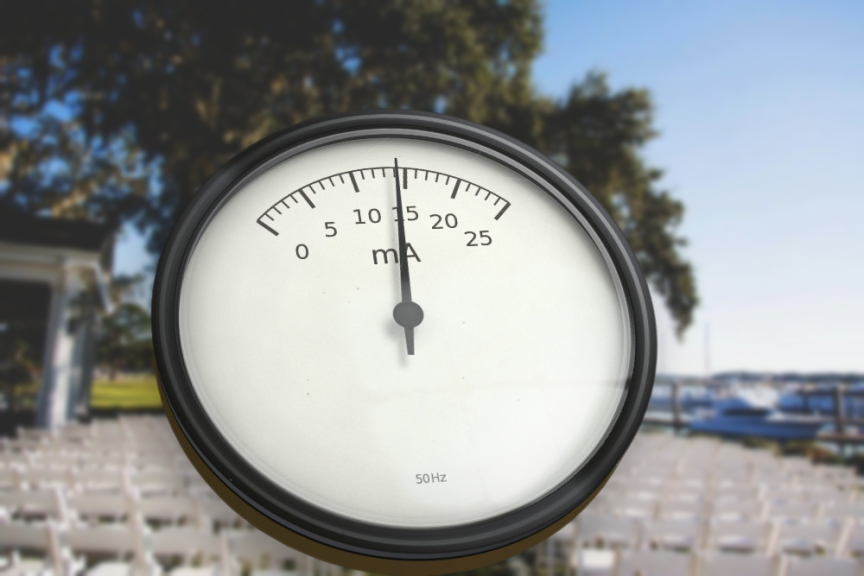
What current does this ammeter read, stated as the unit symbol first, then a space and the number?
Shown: mA 14
